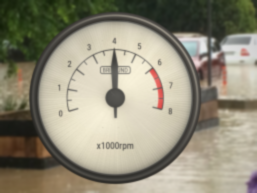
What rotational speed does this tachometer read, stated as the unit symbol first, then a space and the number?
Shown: rpm 4000
